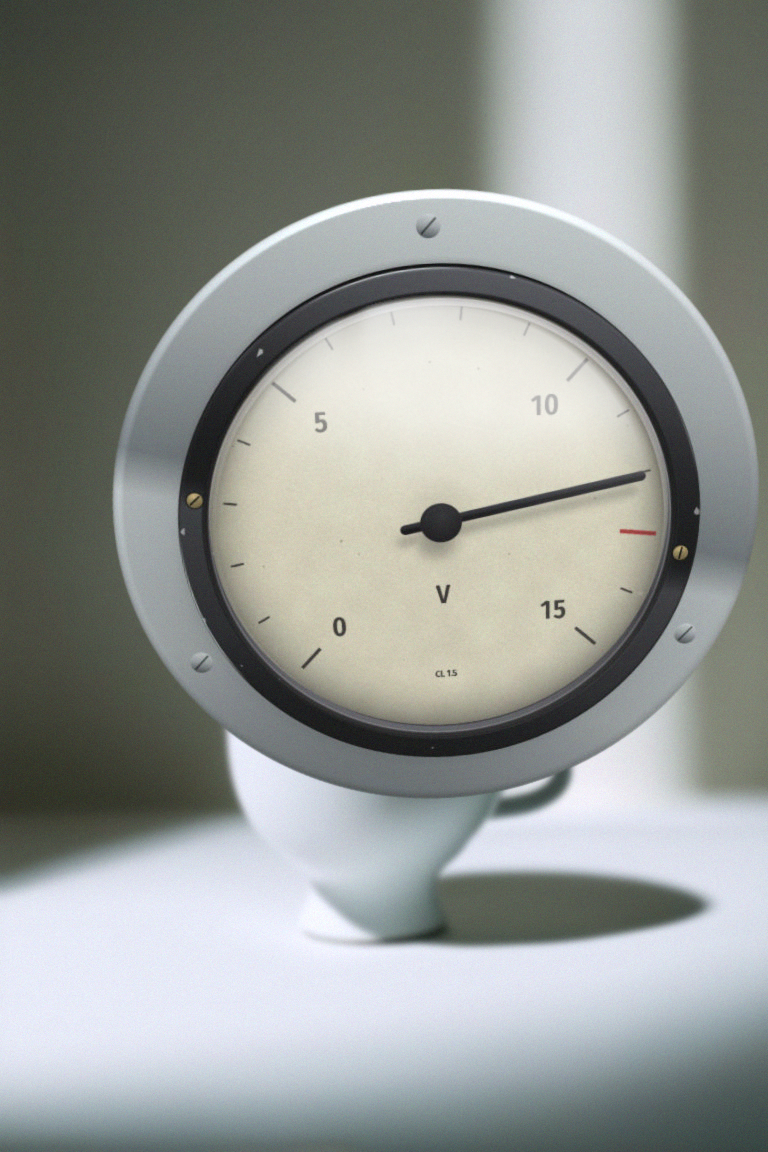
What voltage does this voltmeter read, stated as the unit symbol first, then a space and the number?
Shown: V 12
